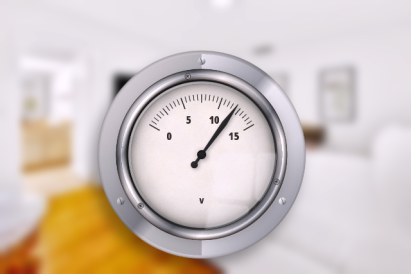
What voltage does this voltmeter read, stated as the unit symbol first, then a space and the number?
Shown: V 12
